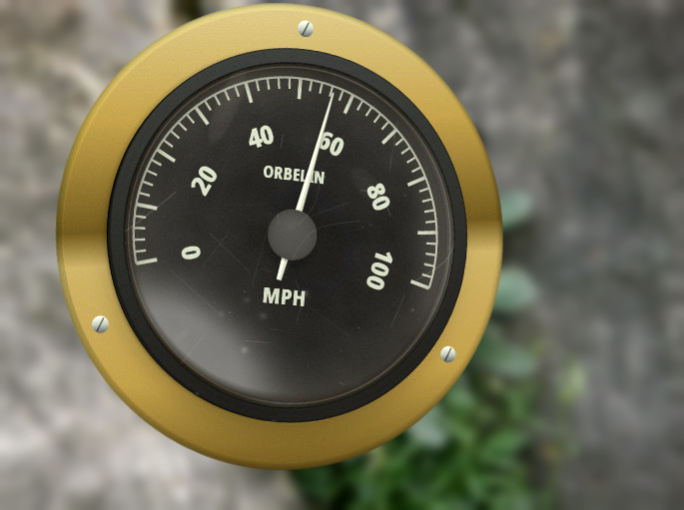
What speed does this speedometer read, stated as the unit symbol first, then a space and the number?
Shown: mph 56
